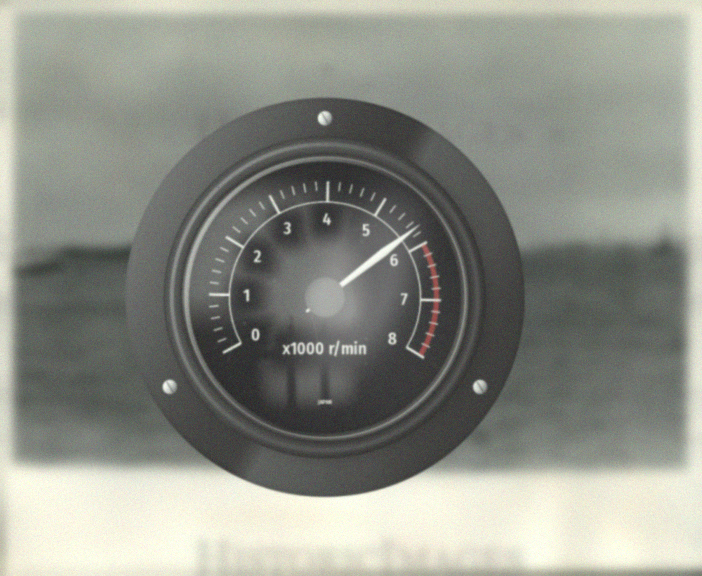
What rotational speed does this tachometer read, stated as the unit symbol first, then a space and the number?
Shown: rpm 5700
